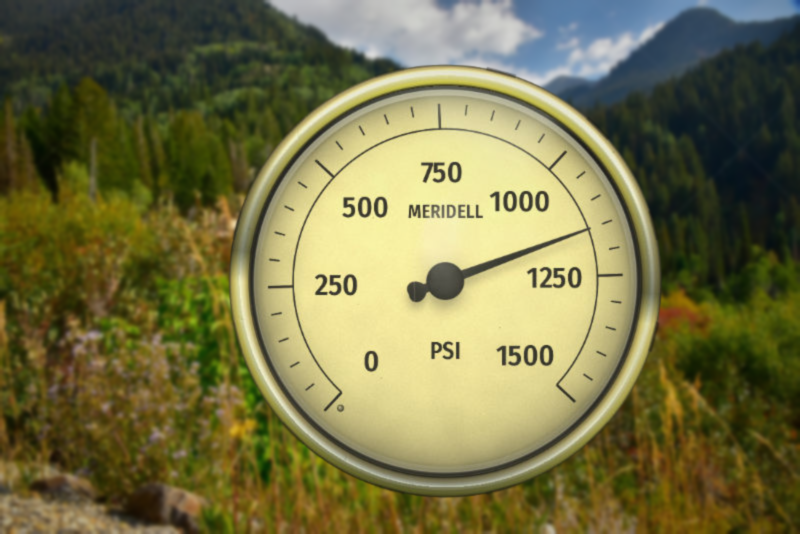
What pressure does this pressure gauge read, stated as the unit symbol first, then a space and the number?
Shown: psi 1150
